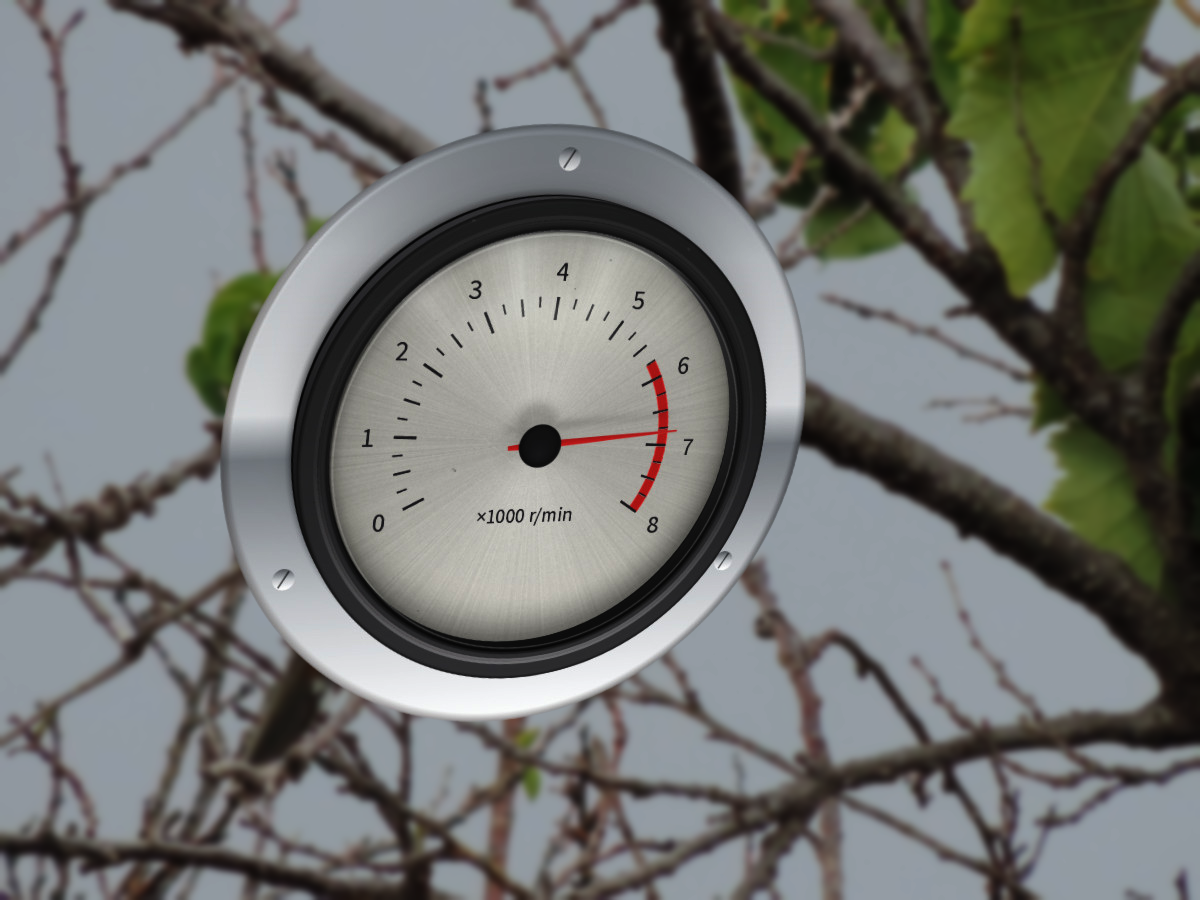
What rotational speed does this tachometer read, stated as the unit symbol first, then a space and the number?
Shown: rpm 6750
